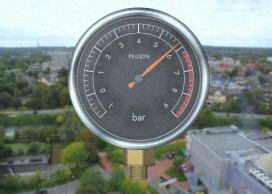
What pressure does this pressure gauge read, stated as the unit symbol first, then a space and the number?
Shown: bar 5.8
